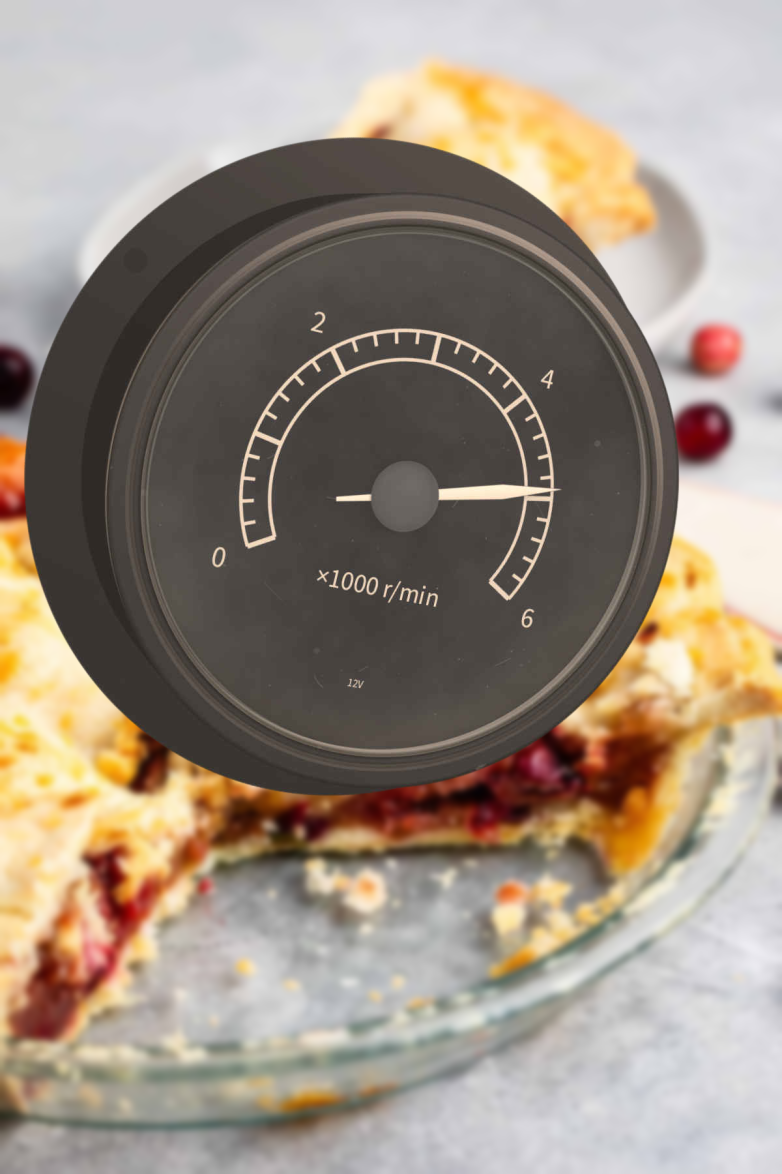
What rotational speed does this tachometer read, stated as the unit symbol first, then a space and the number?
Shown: rpm 4900
